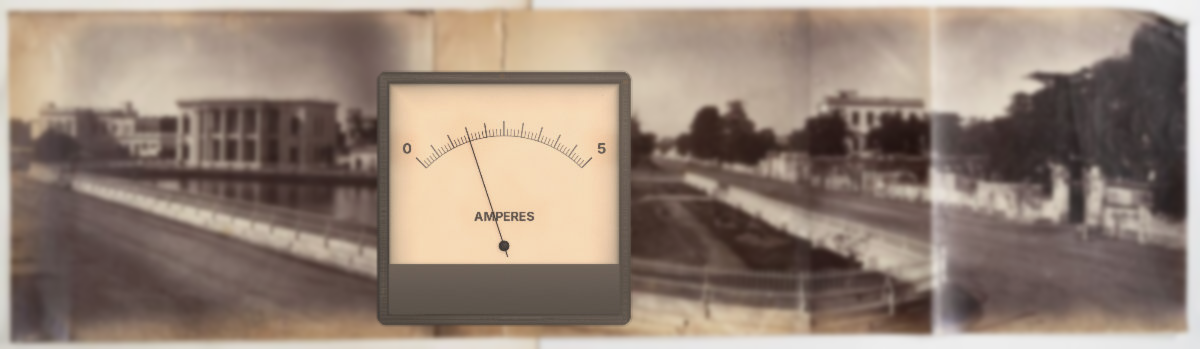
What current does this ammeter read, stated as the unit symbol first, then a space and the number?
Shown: A 1.5
